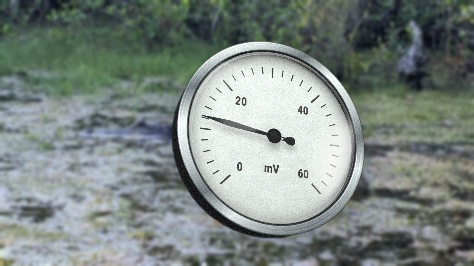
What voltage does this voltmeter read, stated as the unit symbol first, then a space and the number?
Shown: mV 12
